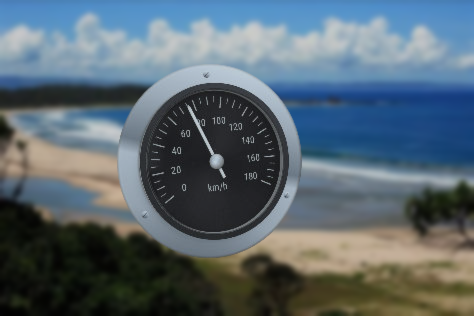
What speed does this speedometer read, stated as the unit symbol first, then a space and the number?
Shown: km/h 75
